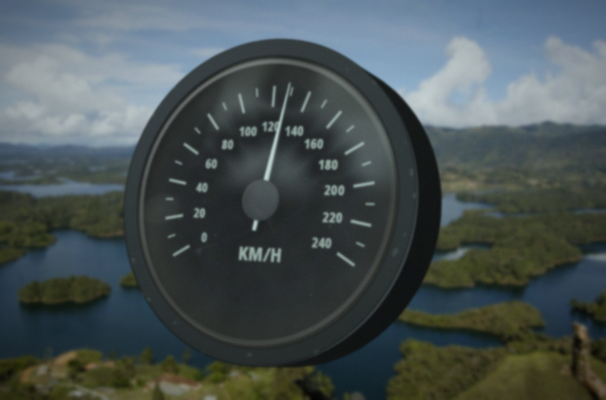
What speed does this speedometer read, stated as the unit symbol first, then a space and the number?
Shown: km/h 130
